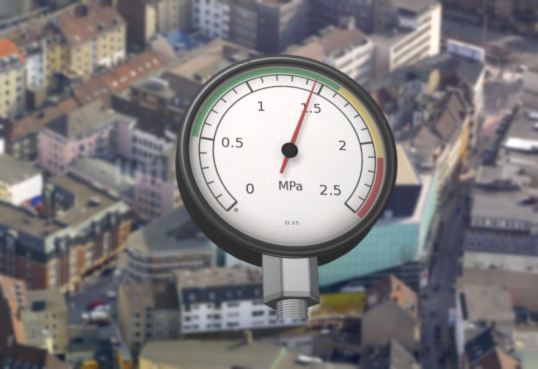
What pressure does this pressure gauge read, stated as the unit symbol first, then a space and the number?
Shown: MPa 1.45
